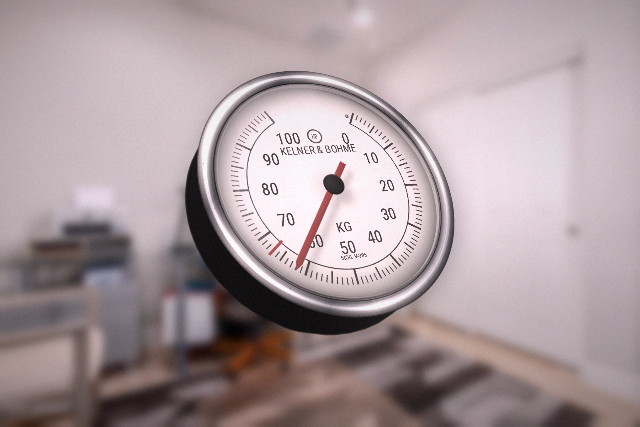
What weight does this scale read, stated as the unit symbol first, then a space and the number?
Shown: kg 62
